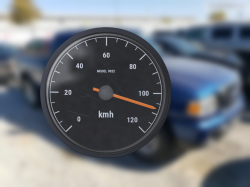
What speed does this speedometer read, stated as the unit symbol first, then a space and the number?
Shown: km/h 107.5
